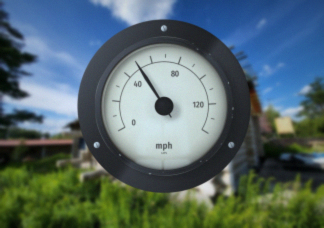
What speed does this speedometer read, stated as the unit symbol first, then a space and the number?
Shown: mph 50
